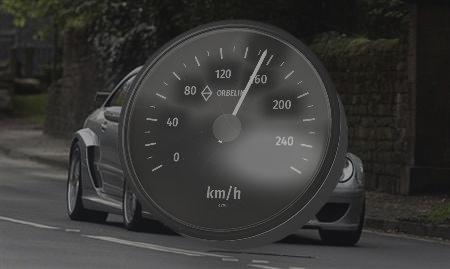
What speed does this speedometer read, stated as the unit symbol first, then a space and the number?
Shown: km/h 155
